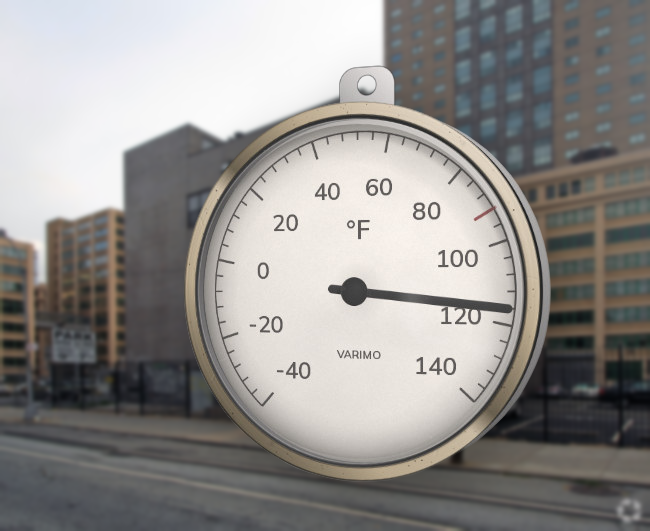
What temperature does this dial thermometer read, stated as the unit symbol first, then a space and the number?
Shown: °F 116
